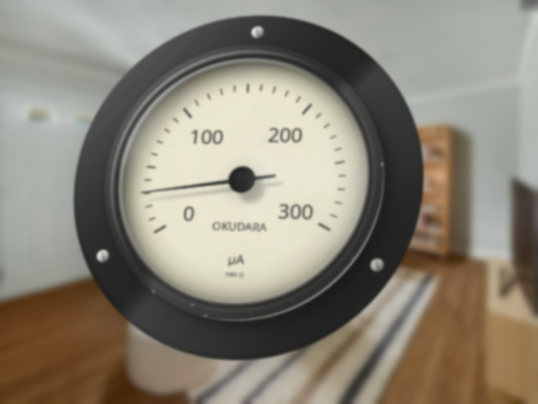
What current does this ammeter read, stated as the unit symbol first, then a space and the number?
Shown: µA 30
